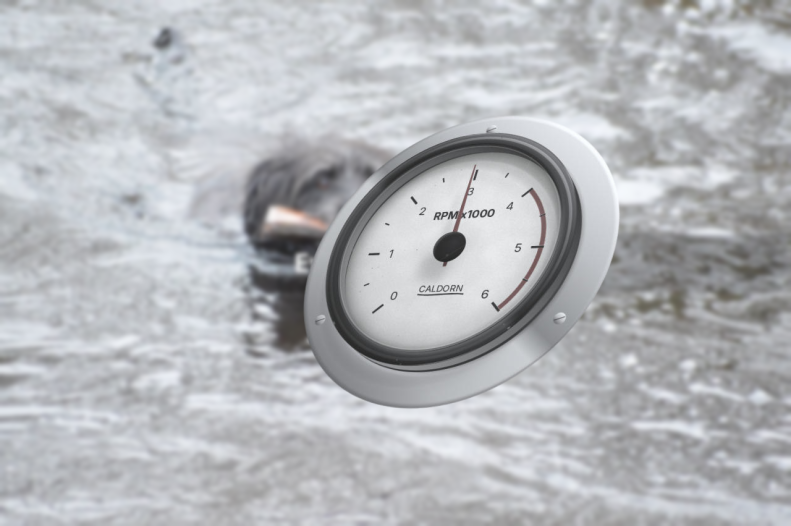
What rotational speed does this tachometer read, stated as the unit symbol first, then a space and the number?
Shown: rpm 3000
